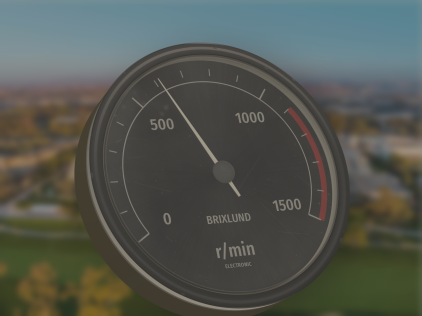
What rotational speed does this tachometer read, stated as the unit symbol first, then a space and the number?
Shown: rpm 600
